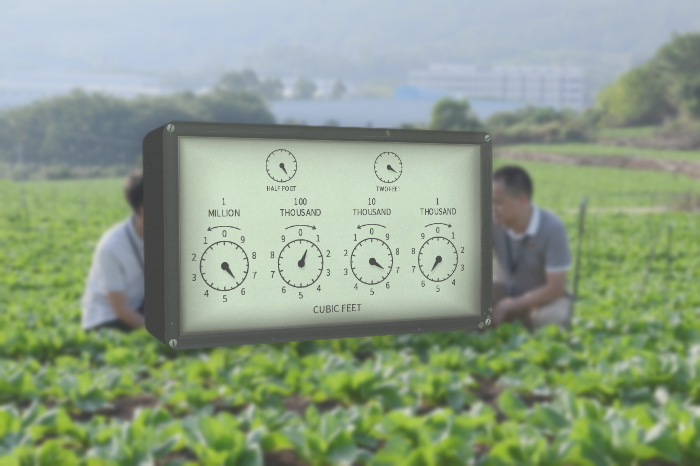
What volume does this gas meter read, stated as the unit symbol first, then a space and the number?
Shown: ft³ 606600
